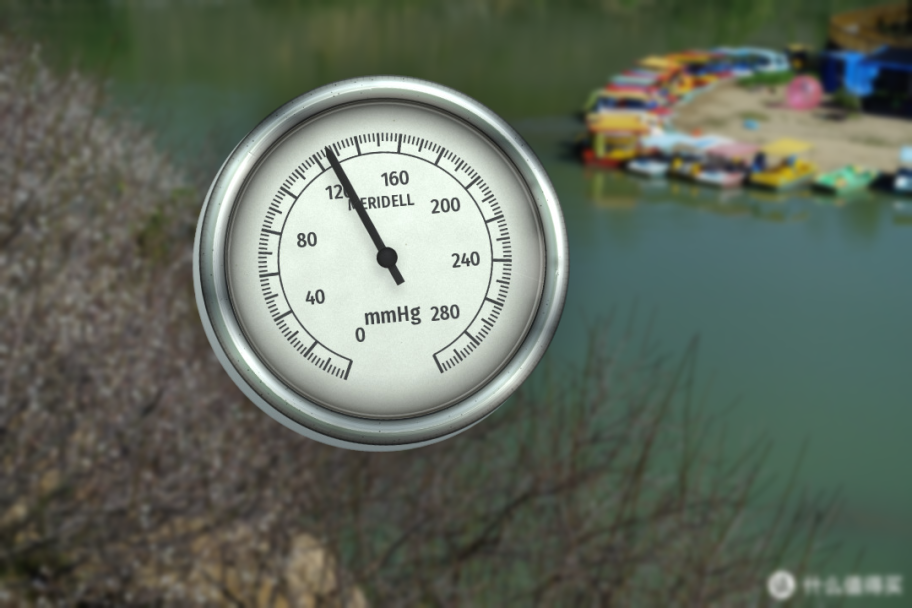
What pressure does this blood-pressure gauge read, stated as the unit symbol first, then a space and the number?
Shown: mmHg 126
